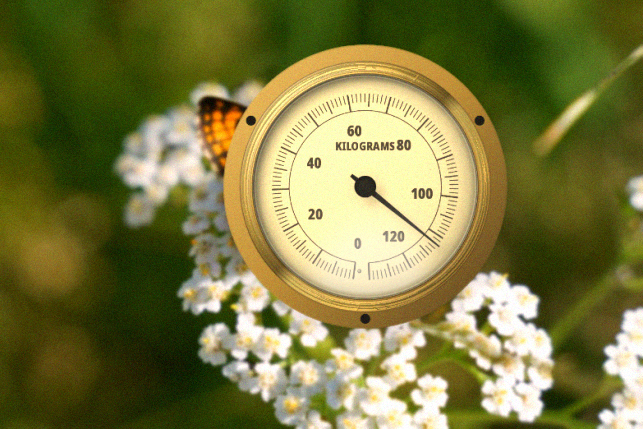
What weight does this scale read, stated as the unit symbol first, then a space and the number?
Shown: kg 112
